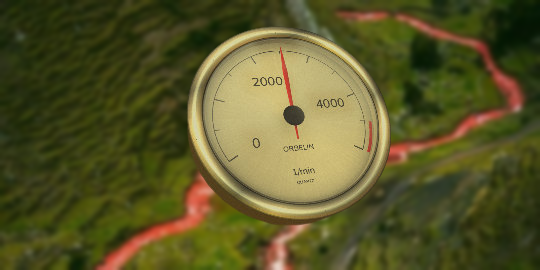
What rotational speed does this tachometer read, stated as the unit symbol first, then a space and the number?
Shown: rpm 2500
